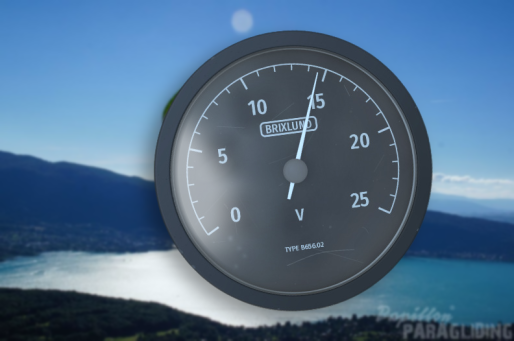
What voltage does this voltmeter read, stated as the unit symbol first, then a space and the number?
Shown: V 14.5
